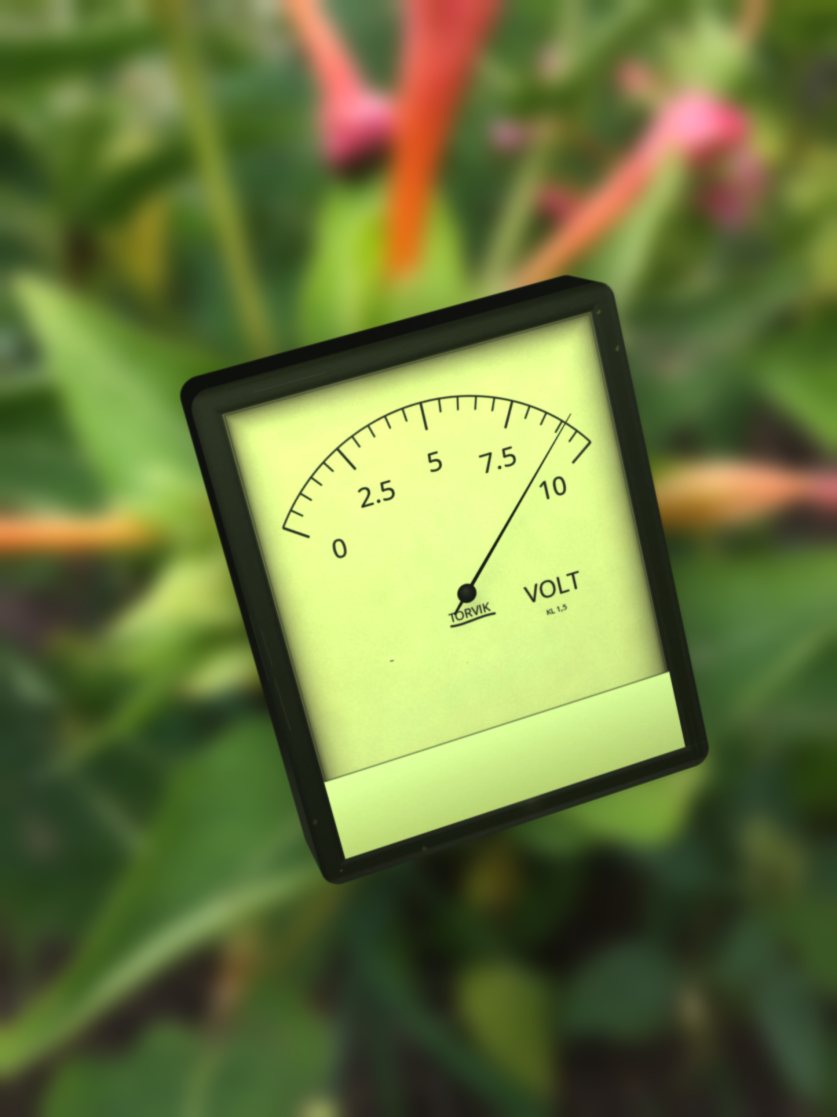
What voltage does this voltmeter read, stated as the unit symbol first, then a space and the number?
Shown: V 9
